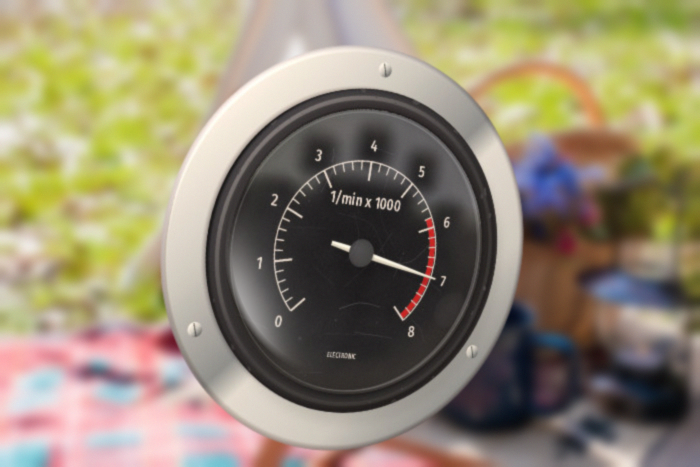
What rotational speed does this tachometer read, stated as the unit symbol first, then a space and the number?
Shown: rpm 7000
